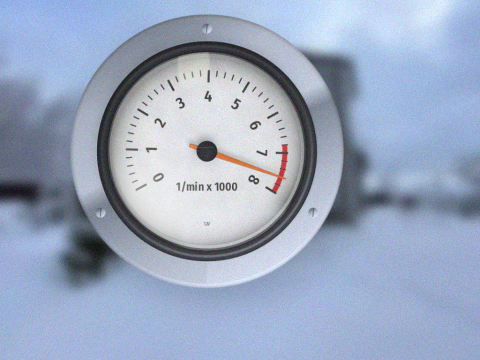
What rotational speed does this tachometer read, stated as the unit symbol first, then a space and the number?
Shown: rpm 7600
